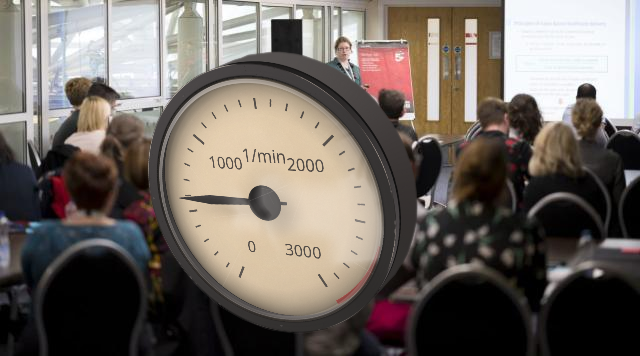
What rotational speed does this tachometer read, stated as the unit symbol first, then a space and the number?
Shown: rpm 600
